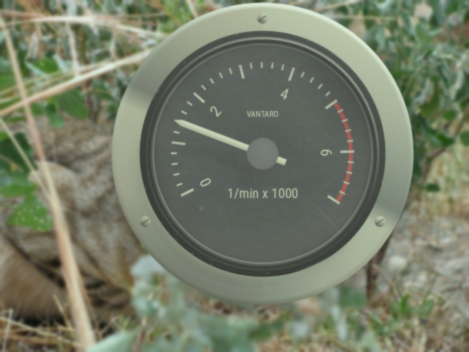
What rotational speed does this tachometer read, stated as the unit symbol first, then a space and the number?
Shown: rpm 1400
